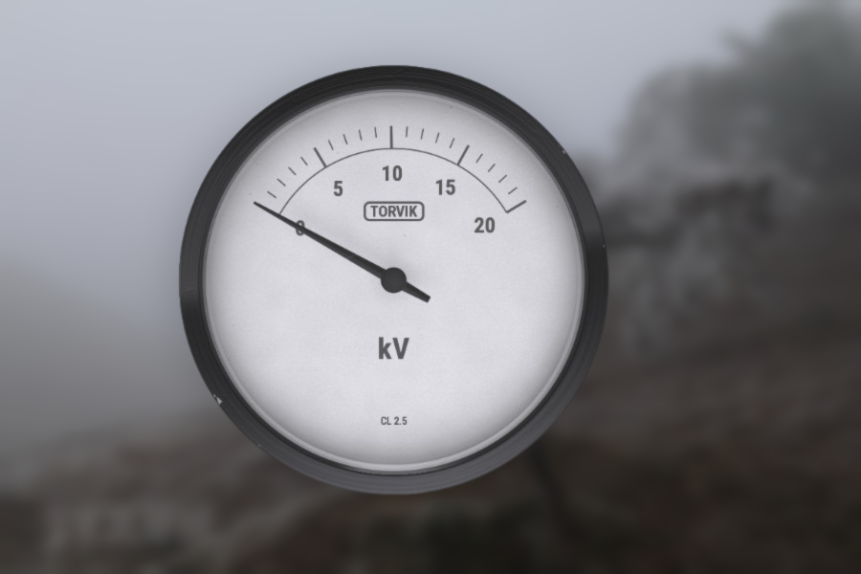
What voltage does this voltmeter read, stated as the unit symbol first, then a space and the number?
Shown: kV 0
